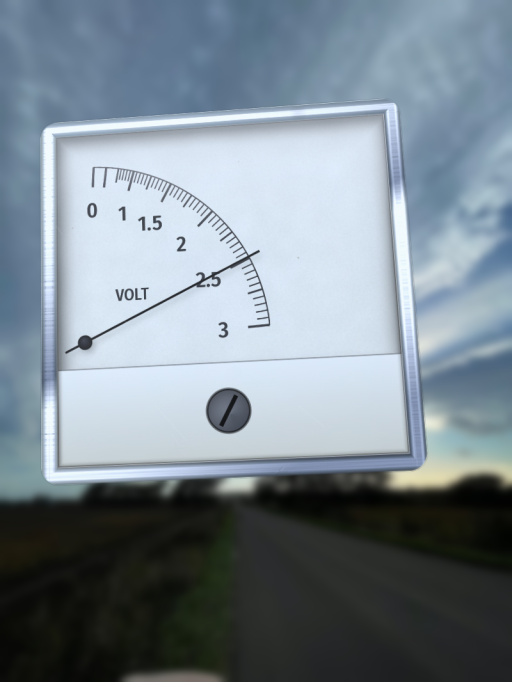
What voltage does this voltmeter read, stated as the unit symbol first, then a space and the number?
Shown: V 2.5
